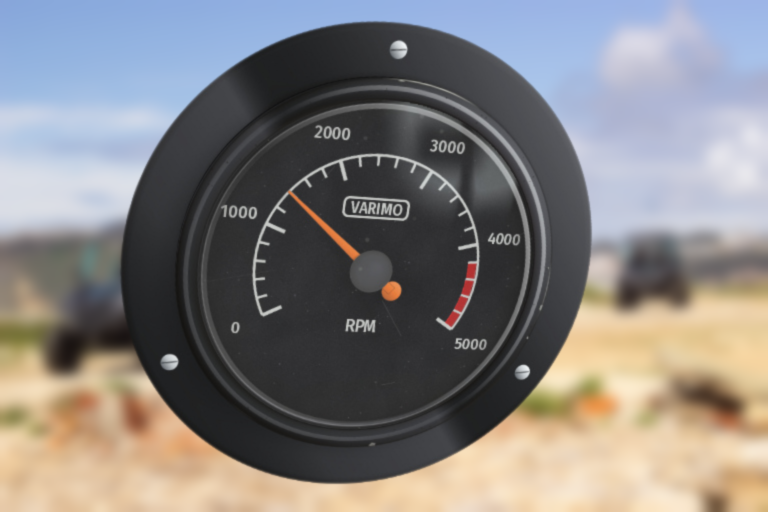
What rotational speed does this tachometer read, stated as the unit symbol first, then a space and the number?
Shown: rpm 1400
